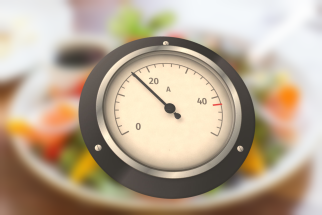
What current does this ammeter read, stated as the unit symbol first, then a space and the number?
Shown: A 16
